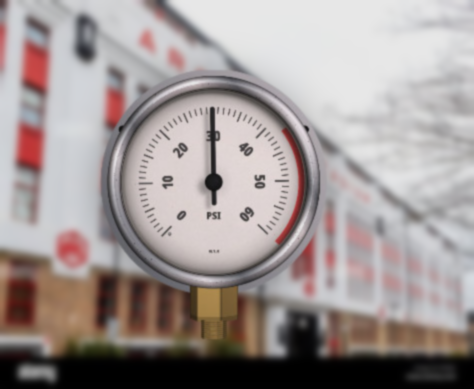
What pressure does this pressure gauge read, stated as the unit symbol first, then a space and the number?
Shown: psi 30
